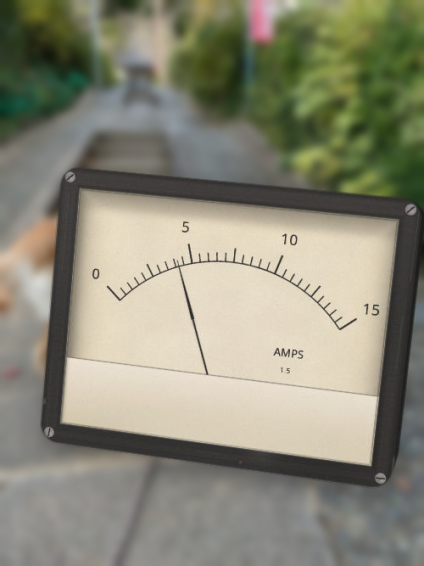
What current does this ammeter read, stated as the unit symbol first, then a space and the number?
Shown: A 4.25
